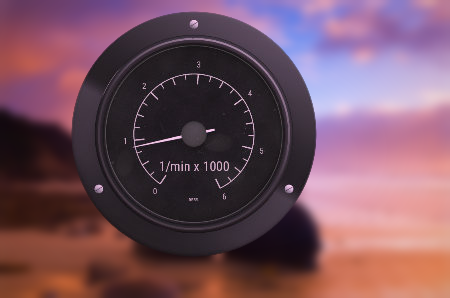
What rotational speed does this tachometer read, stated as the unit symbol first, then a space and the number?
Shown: rpm 875
